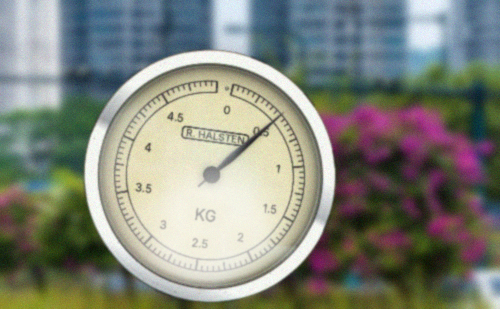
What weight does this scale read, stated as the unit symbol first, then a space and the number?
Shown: kg 0.5
